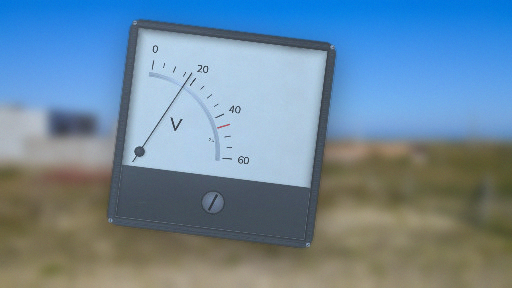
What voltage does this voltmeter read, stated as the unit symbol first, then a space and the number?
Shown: V 17.5
